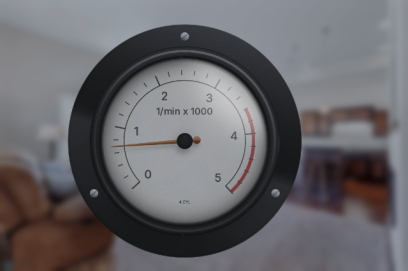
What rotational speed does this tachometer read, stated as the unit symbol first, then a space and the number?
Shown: rpm 700
